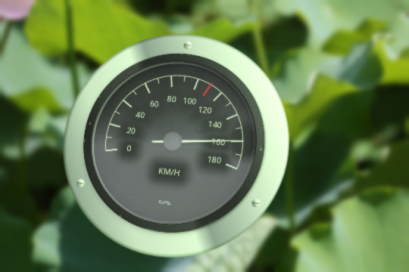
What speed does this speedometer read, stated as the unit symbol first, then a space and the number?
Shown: km/h 160
